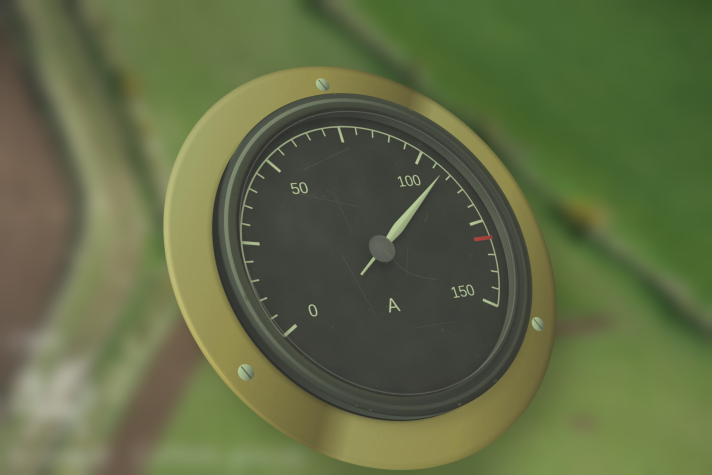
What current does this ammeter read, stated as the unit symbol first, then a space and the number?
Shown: A 107.5
